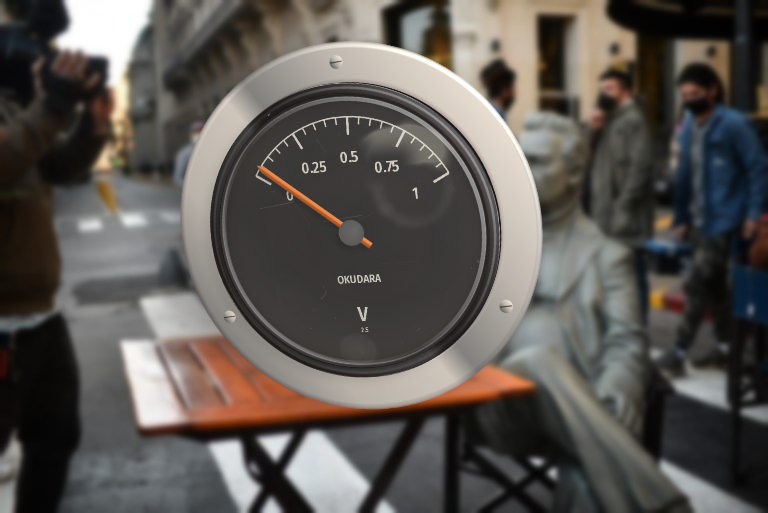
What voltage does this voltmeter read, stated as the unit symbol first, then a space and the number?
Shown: V 0.05
